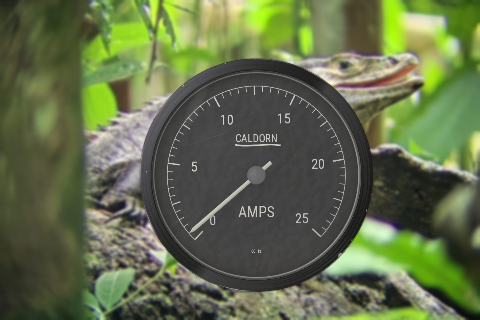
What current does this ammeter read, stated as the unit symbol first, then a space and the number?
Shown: A 0.5
